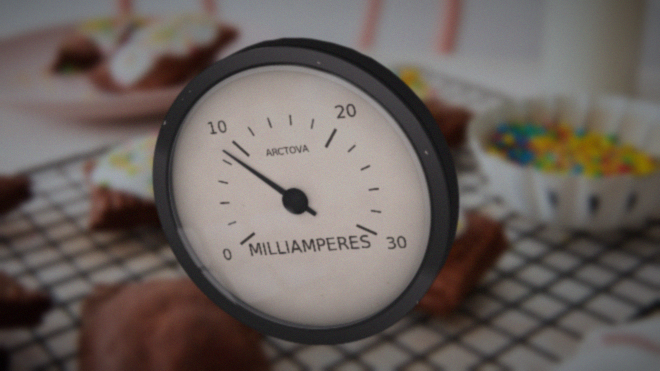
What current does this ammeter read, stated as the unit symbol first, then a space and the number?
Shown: mA 9
